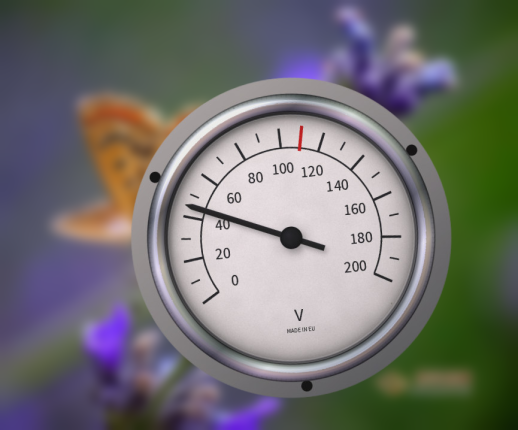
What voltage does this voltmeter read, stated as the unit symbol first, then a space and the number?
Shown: V 45
